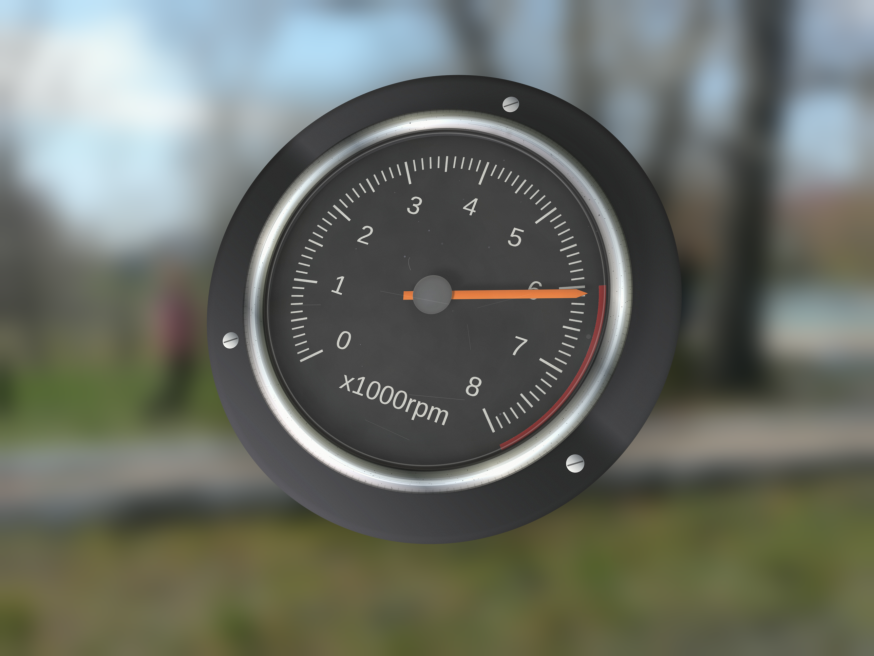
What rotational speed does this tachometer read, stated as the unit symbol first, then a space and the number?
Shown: rpm 6100
